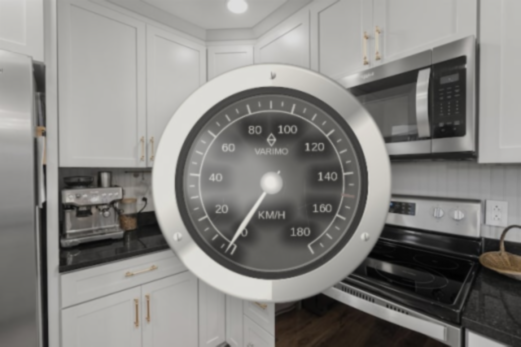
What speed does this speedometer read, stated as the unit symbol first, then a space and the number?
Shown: km/h 2.5
